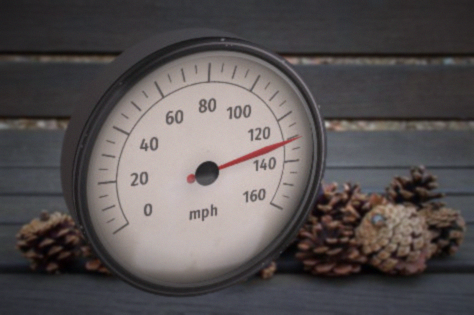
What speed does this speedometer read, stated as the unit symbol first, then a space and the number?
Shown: mph 130
